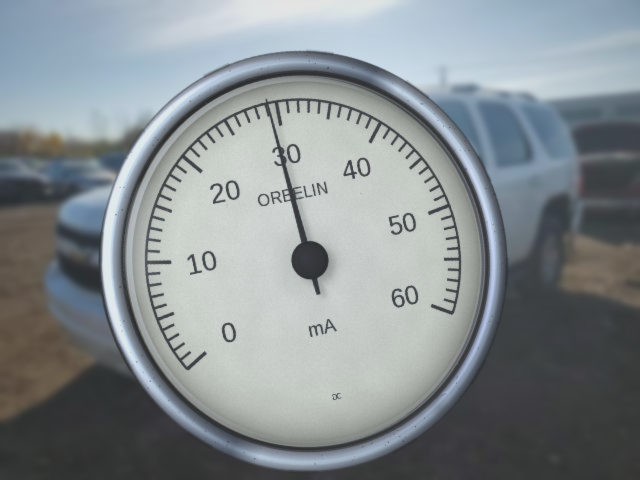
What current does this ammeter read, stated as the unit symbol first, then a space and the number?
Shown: mA 29
